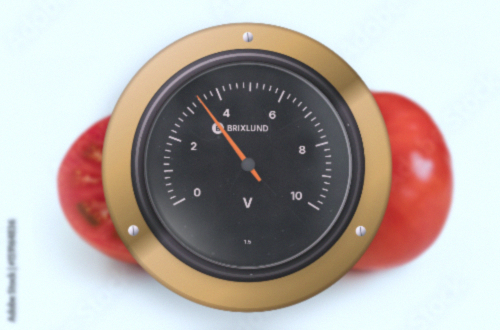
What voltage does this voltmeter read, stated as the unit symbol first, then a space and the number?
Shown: V 3.4
